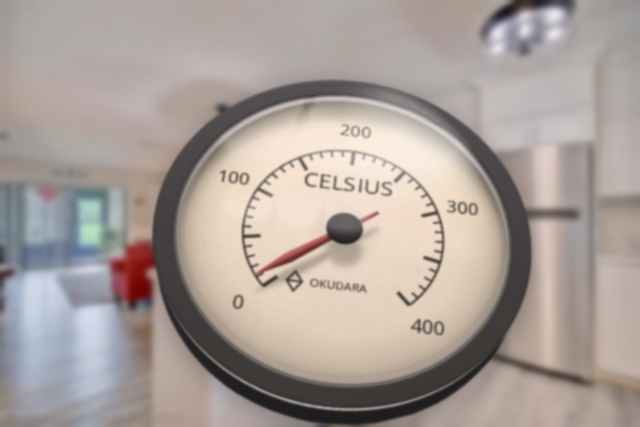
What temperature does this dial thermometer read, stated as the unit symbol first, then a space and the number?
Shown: °C 10
